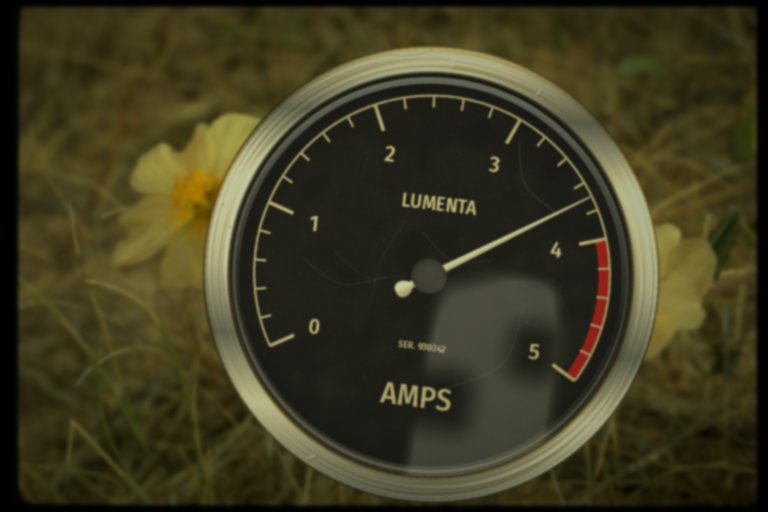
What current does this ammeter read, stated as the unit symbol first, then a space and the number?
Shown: A 3.7
